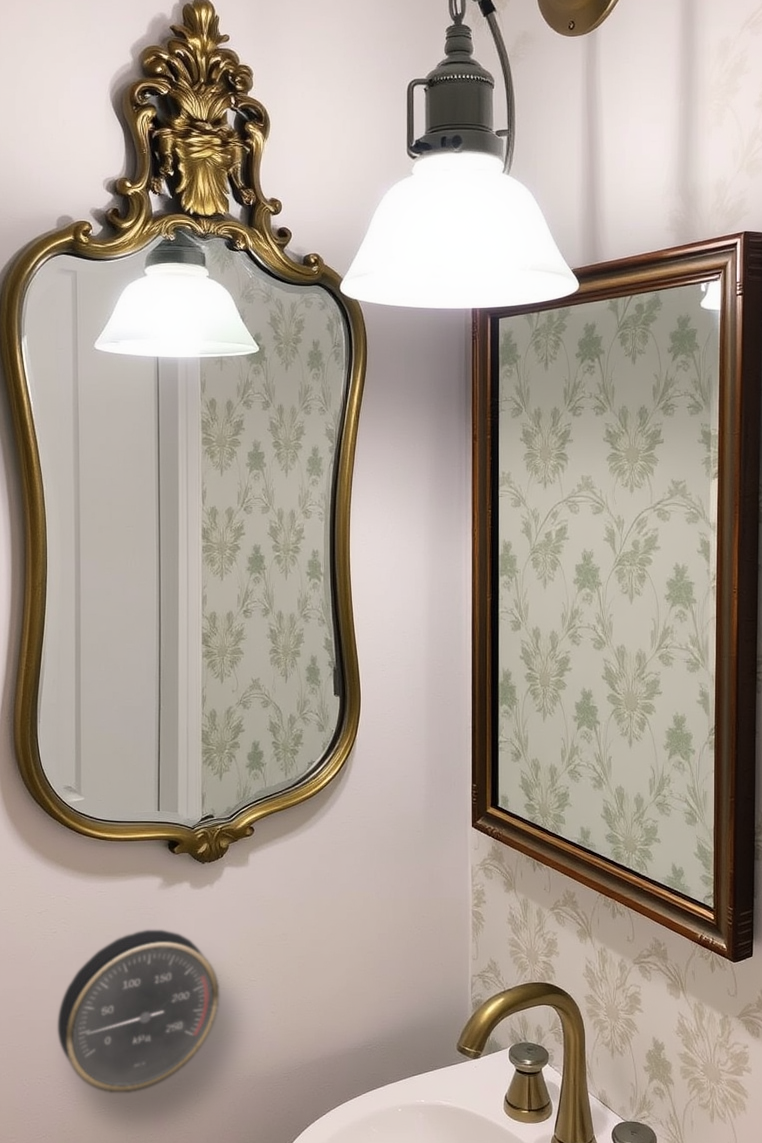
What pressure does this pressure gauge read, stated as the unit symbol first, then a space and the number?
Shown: kPa 25
